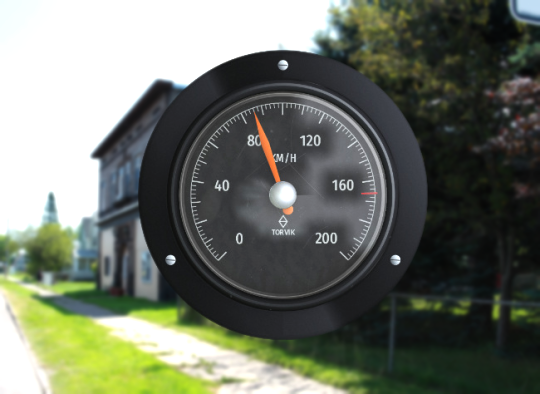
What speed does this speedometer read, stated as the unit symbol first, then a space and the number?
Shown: km/h 86
